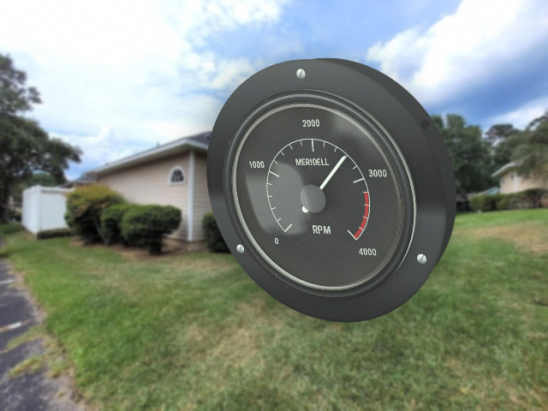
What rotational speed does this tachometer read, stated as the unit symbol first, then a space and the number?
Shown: rpm 2600
